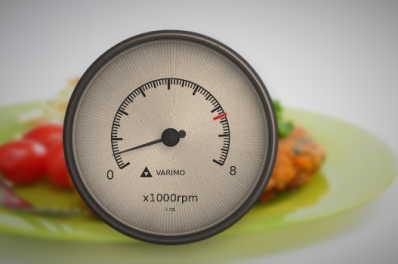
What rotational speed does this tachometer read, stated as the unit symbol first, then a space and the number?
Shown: rpm 500
